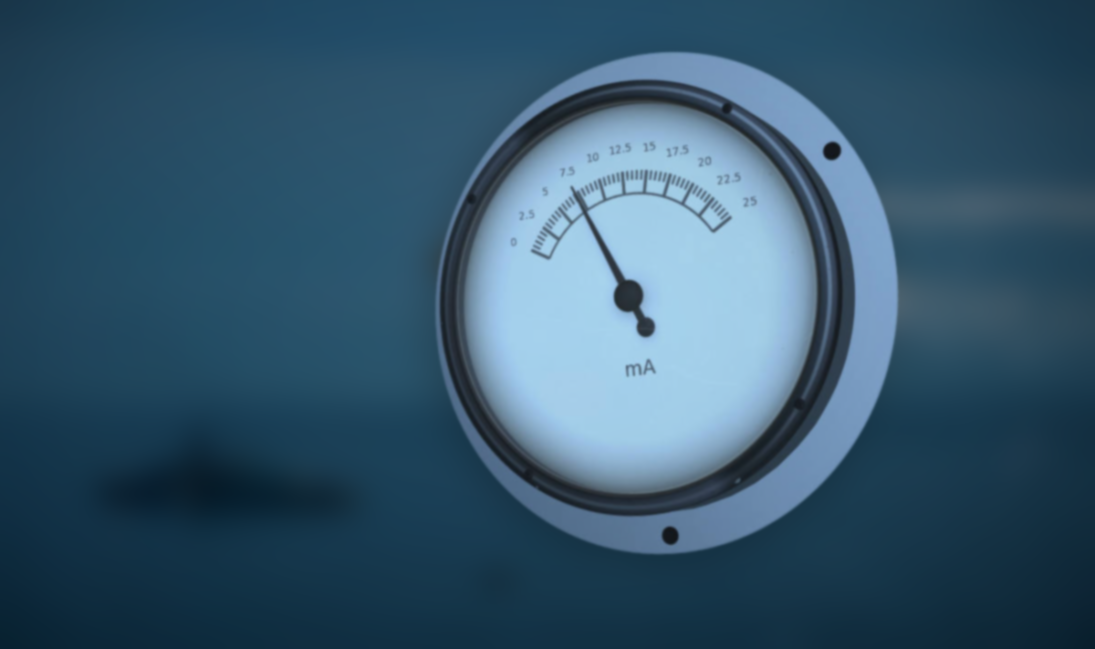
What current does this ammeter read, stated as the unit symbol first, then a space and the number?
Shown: mA 7.5
